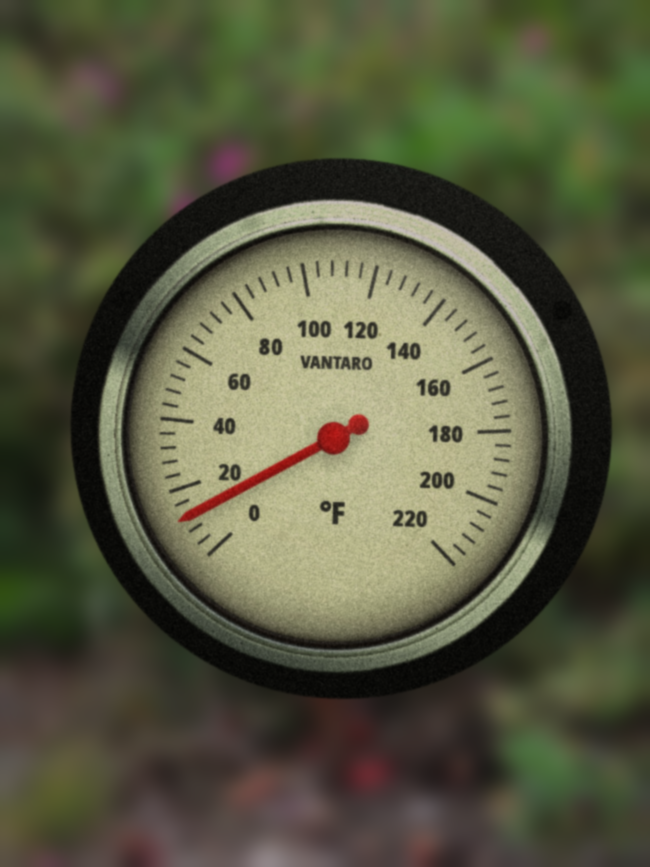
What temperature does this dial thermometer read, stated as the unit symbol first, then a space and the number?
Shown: °F 12
